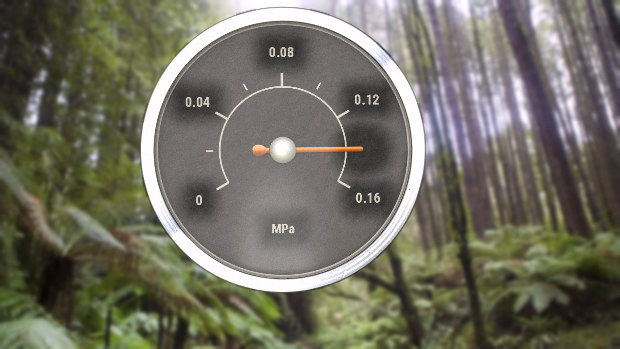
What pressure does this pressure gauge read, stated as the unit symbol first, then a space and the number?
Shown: MPa 0.14
